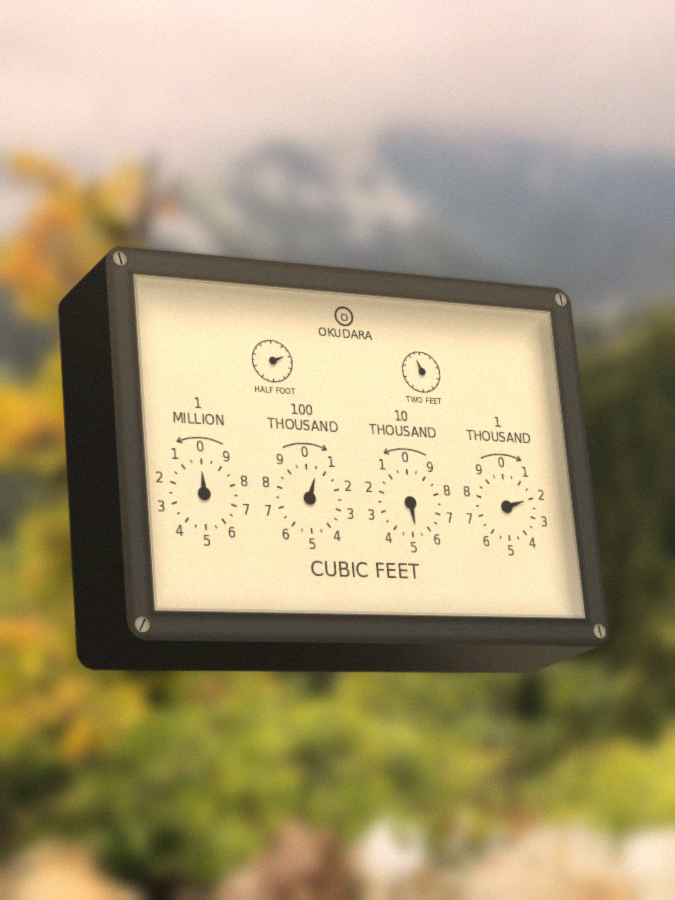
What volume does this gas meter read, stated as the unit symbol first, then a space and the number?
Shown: ft³ 5200
